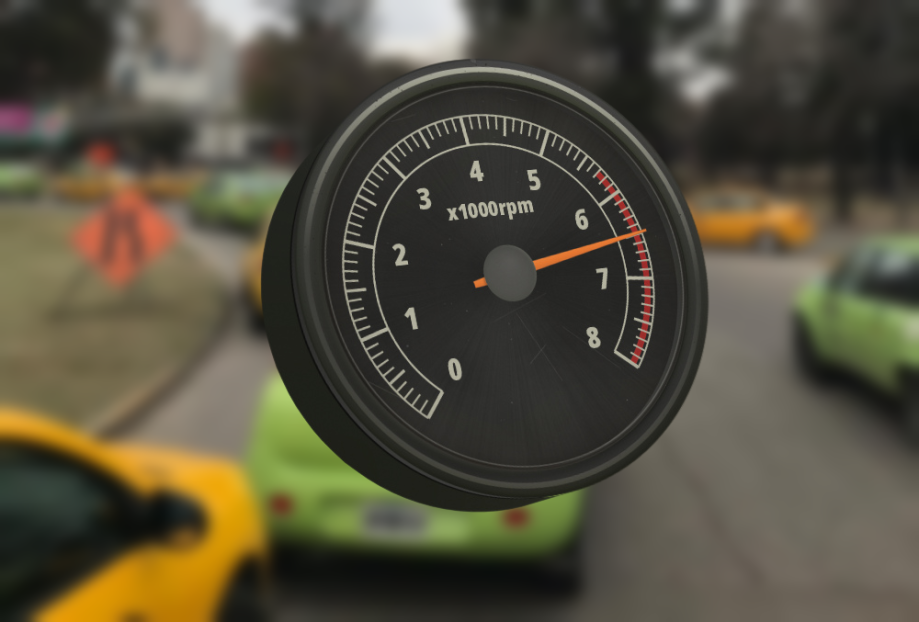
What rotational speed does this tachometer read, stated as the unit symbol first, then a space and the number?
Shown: rpm 6500
